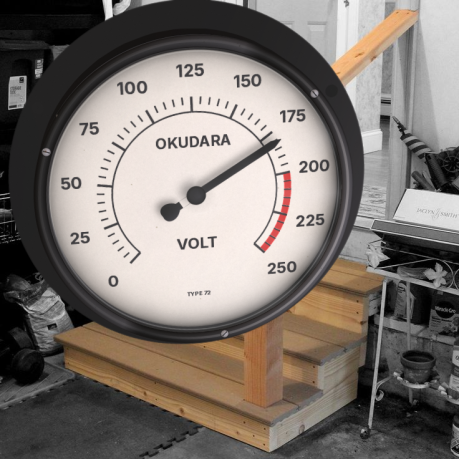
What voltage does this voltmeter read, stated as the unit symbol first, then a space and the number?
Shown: V 180
